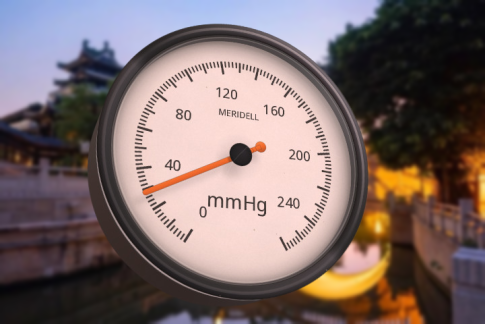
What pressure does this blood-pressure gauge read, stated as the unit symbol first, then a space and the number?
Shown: mmHg 28
